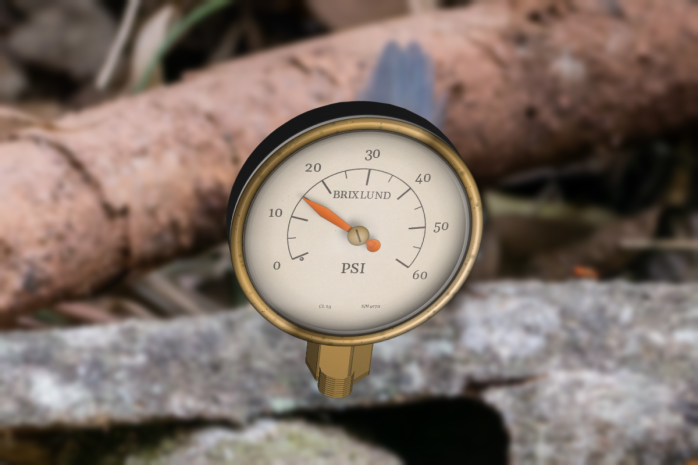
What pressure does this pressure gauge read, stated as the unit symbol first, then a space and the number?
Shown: psi 15
